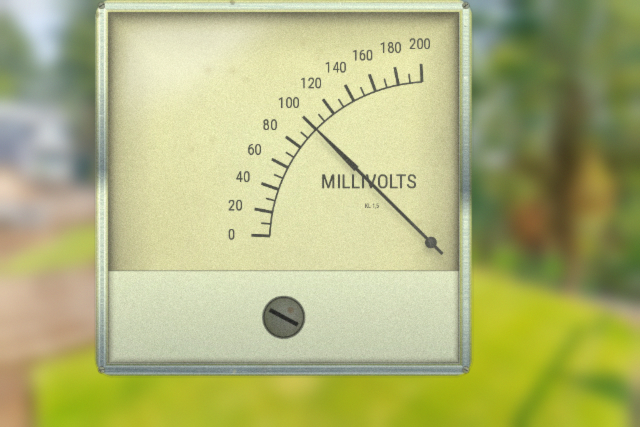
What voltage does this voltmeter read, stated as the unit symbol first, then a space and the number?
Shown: mV 100
